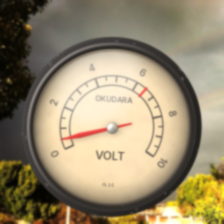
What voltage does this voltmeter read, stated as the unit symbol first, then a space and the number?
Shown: V 0.5
